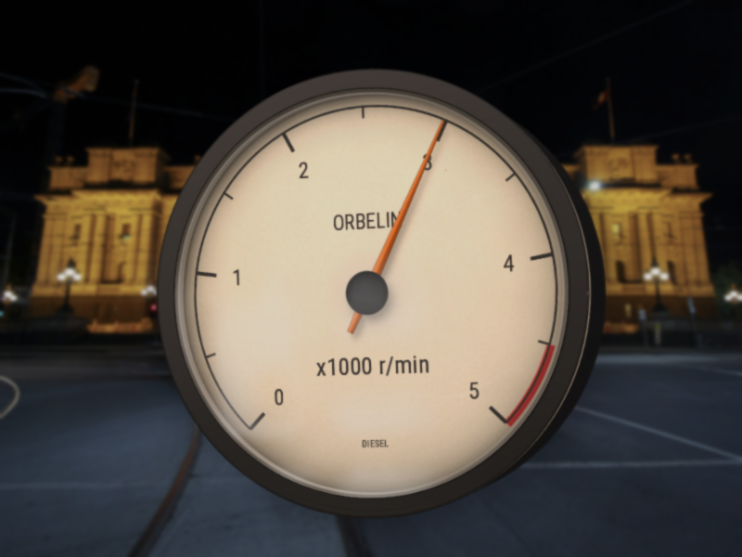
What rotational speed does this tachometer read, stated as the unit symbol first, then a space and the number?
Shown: rpm 3000
